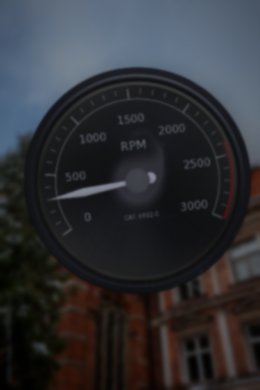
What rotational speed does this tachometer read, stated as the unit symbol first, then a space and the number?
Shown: rpm 300
